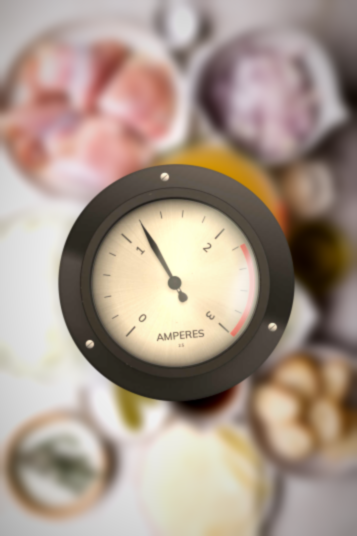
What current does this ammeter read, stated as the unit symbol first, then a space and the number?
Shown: A 1.2
